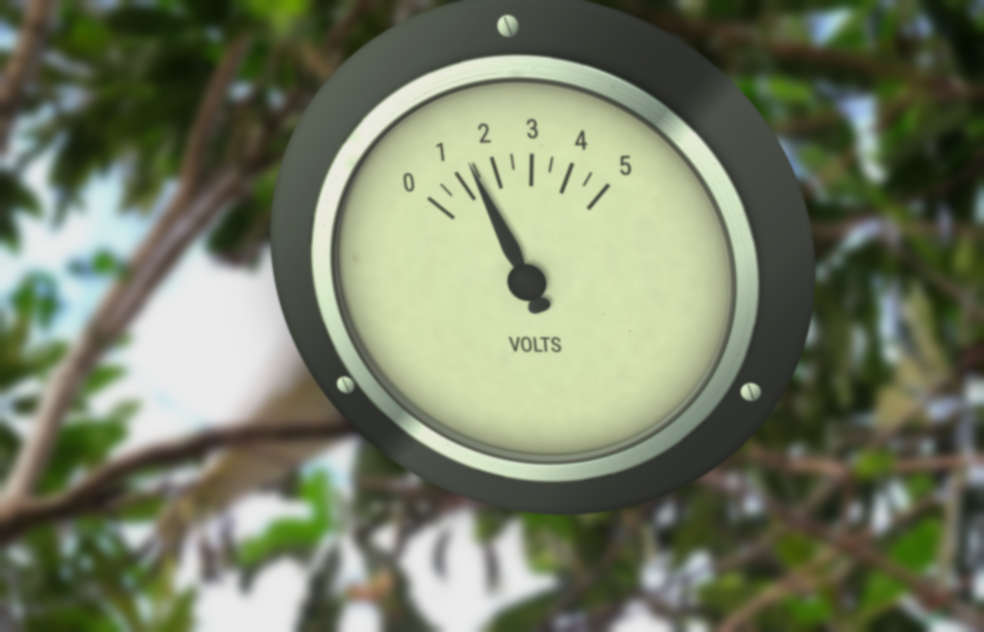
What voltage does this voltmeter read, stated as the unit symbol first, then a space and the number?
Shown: V 1.5
